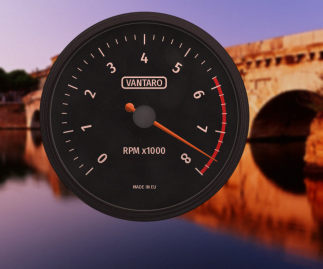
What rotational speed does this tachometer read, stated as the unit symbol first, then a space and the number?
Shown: rpm 7600
